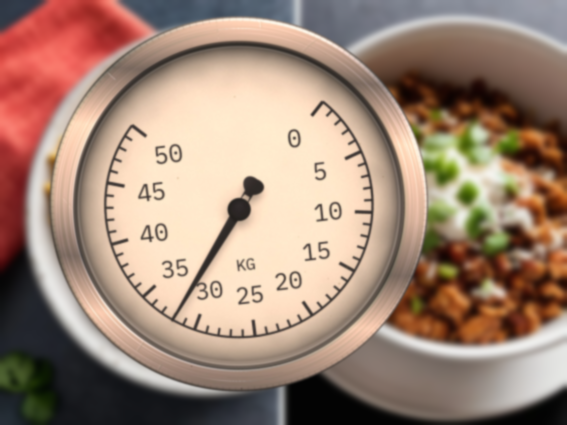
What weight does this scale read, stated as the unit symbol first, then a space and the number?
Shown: kg 32
